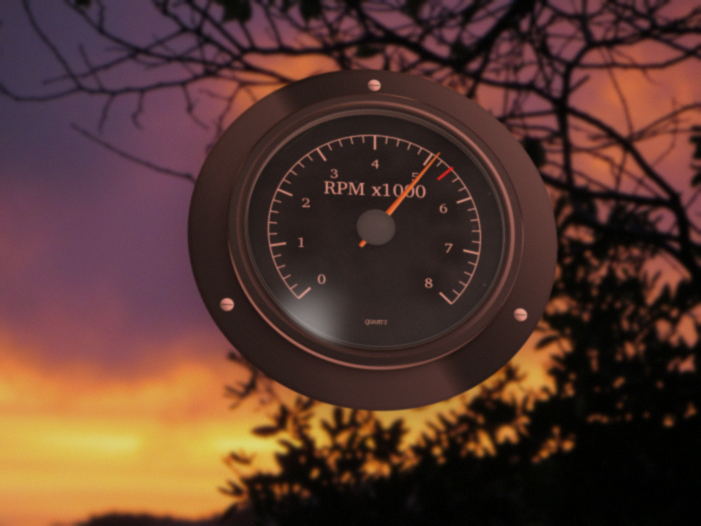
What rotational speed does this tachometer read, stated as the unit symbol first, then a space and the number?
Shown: rpm 5100
